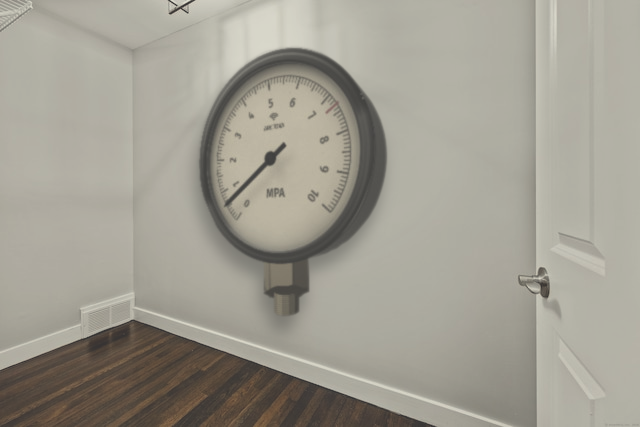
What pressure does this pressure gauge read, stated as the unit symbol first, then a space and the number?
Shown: MPa 0.5
